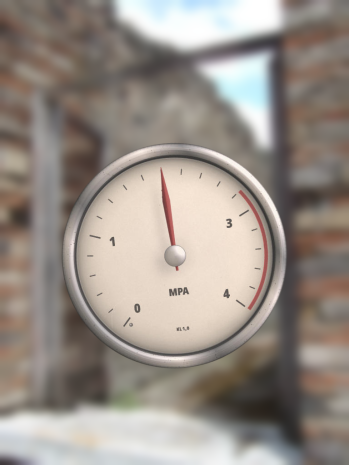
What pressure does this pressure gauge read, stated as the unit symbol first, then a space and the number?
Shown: MPa 2
